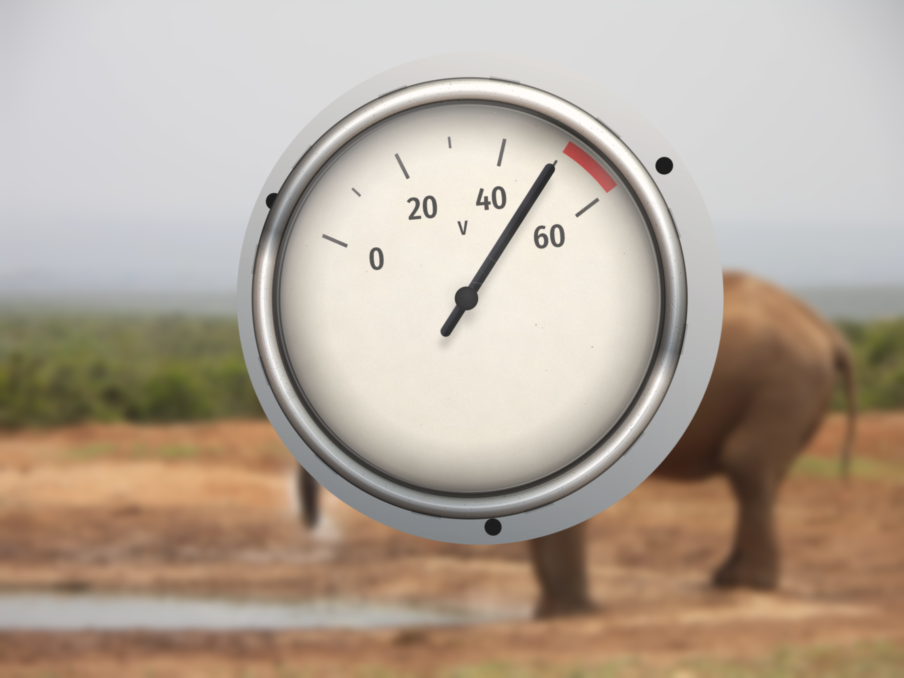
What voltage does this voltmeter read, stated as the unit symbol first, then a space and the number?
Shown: V 50
